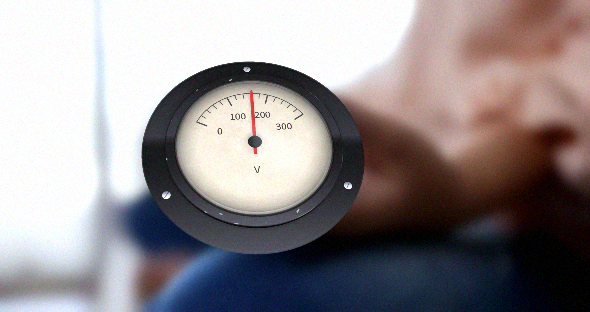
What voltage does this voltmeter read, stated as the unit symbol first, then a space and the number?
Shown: V 160
